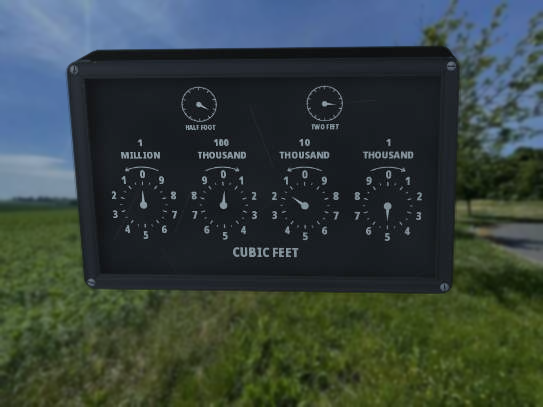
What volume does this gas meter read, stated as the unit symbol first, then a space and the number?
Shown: ft³ 1500
